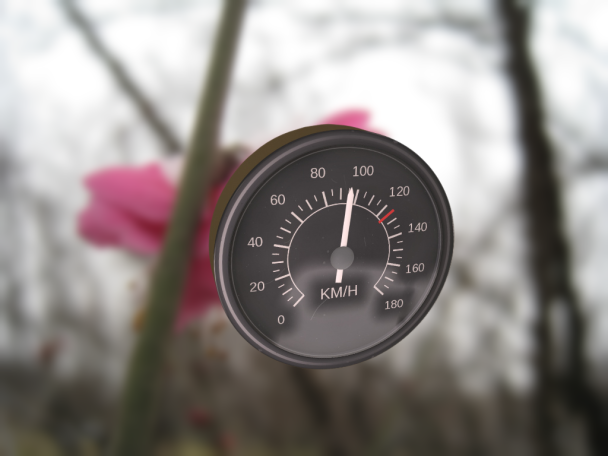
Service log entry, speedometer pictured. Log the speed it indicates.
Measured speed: 95 km/h
